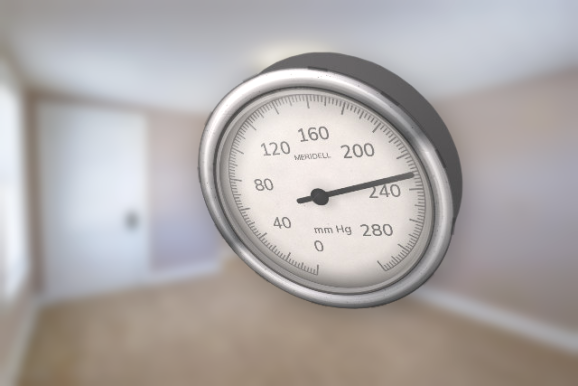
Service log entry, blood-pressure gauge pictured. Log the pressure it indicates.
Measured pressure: 230 mmHg
